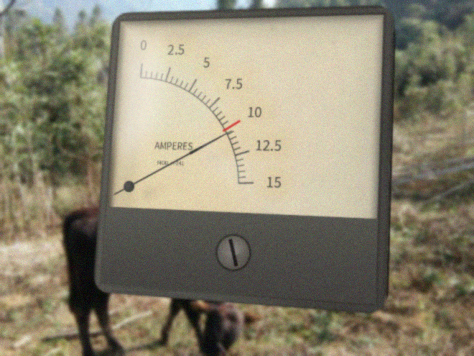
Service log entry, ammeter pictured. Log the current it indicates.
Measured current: 10.5 A
